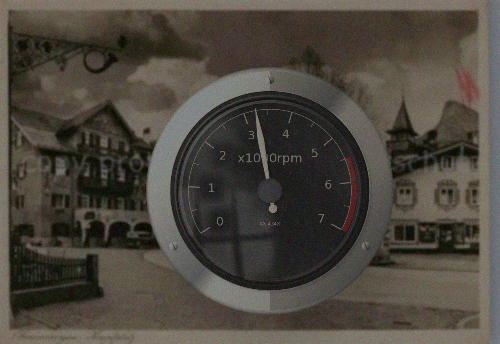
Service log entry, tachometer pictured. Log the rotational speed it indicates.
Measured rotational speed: 3250 rpm
